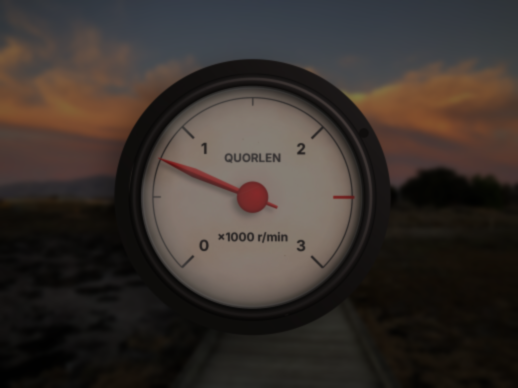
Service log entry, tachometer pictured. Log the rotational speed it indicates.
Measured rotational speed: 750 rpm
